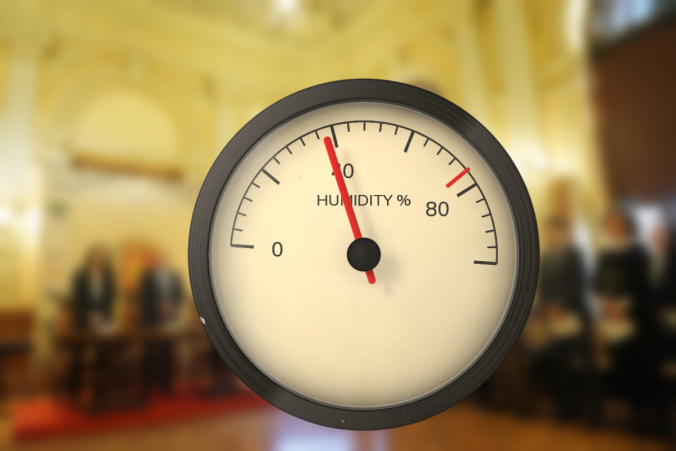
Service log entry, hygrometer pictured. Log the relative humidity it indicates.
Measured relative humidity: 38 %
